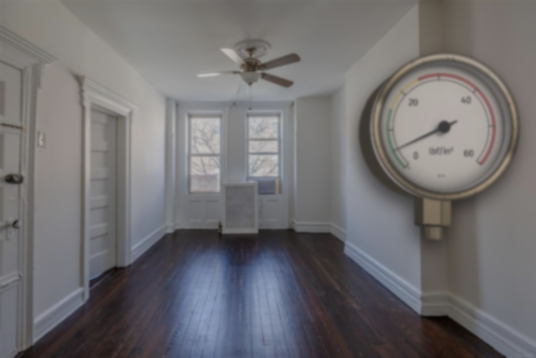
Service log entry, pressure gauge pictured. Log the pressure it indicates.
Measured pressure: 5 psi
